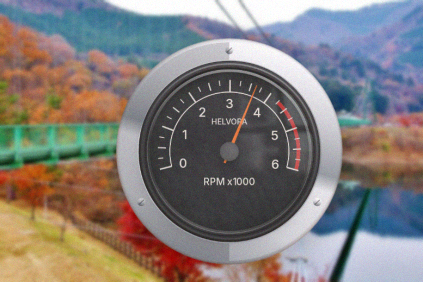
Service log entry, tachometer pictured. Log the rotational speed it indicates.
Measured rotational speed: 3625 rpm
